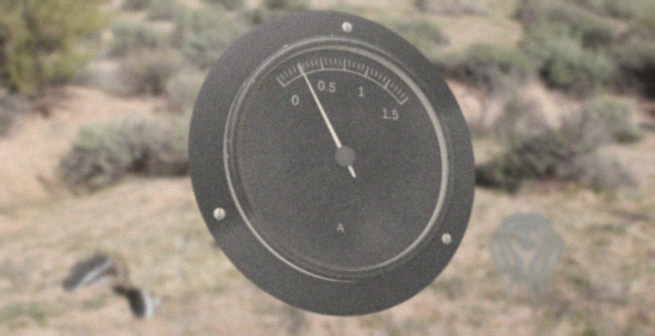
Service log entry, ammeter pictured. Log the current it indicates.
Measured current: 0.25 A
